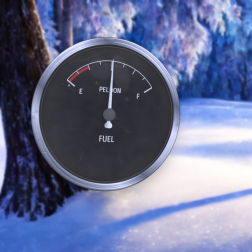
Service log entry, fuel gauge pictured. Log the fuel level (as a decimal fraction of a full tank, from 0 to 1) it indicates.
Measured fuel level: 0.5
